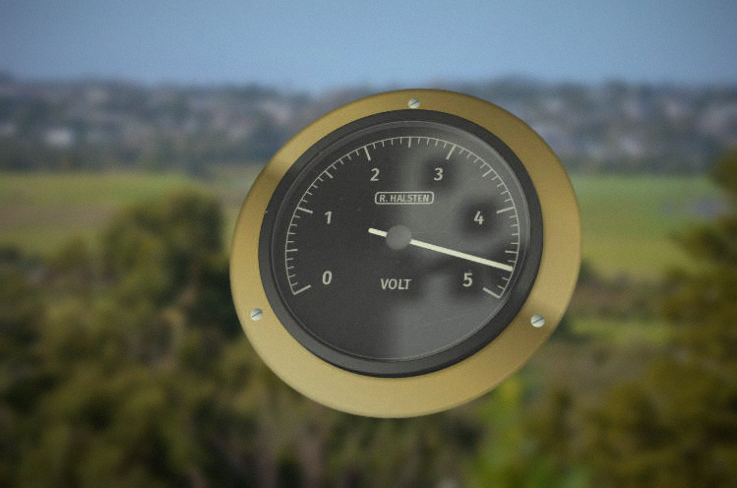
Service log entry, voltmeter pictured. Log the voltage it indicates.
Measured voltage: 4.7 V
